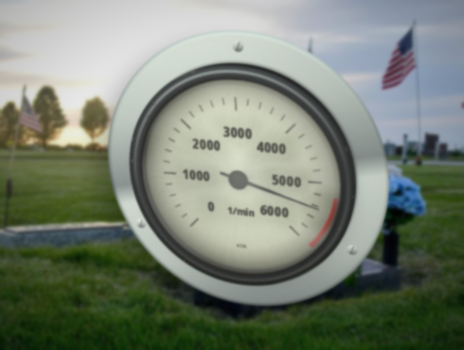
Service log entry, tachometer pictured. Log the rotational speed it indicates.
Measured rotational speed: 5400 rpm
